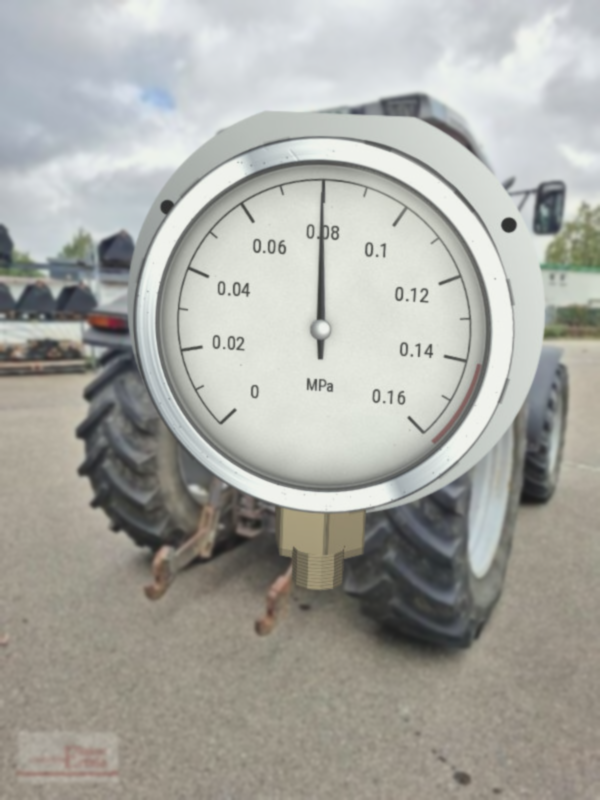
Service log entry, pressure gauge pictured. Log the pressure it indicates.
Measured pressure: 0.08 MPa
